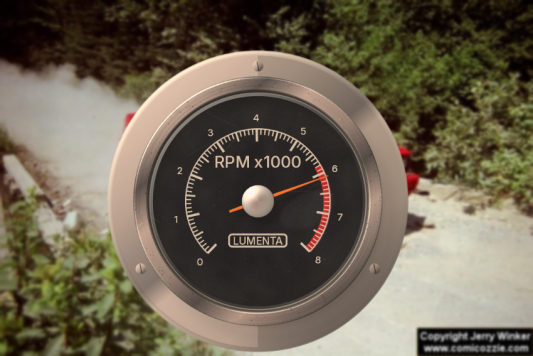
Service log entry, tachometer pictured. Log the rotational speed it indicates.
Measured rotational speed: 6100 rpm
